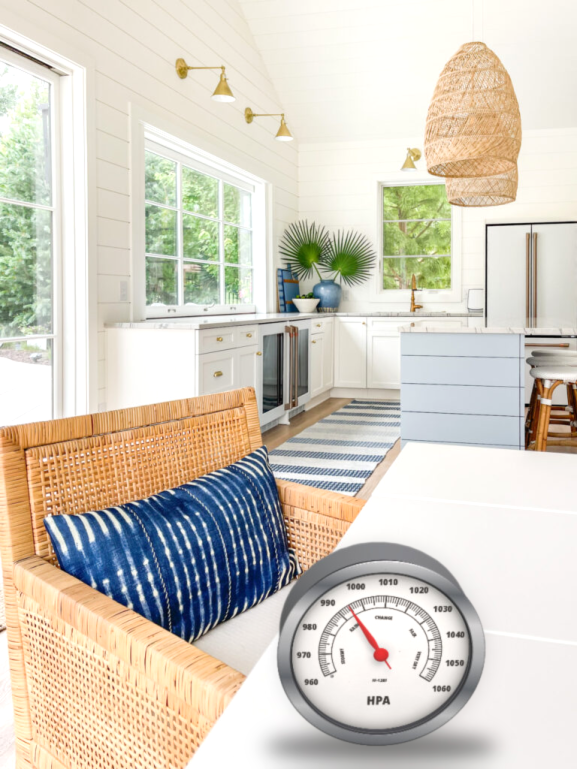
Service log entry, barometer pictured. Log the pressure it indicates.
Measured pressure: 995 hPa
